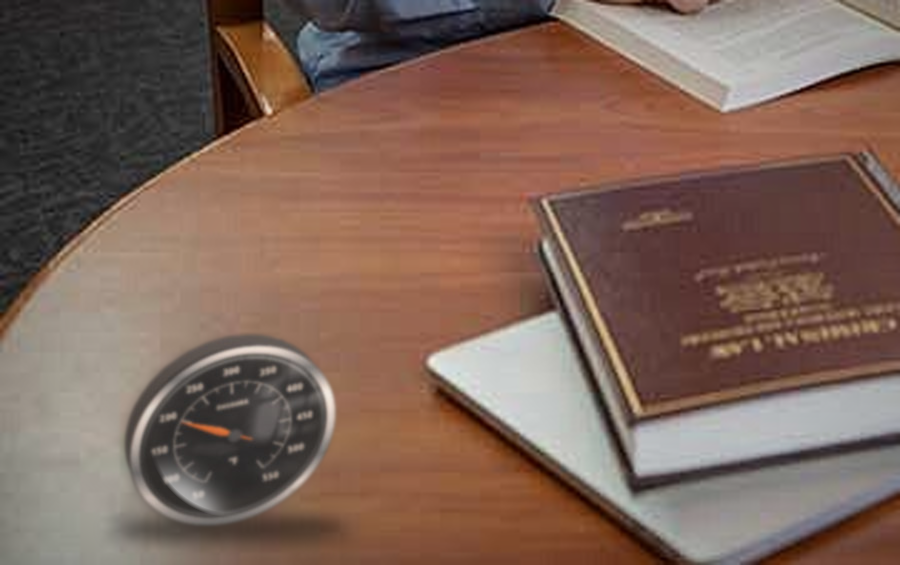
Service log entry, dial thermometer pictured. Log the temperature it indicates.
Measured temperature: 200 °F
